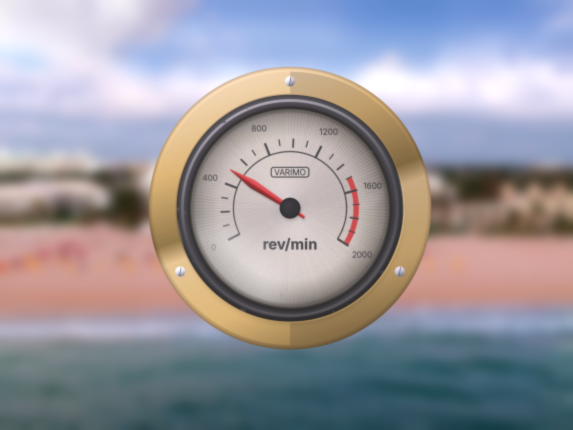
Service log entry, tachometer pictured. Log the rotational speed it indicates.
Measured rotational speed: 500 rpm
